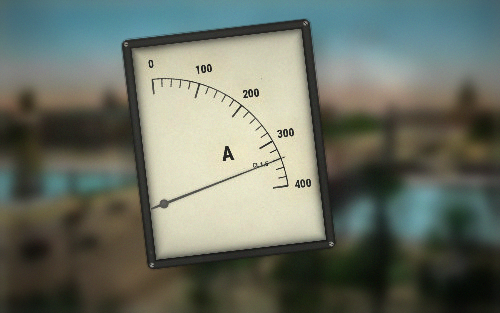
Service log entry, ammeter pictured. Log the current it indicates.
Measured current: 340 A
